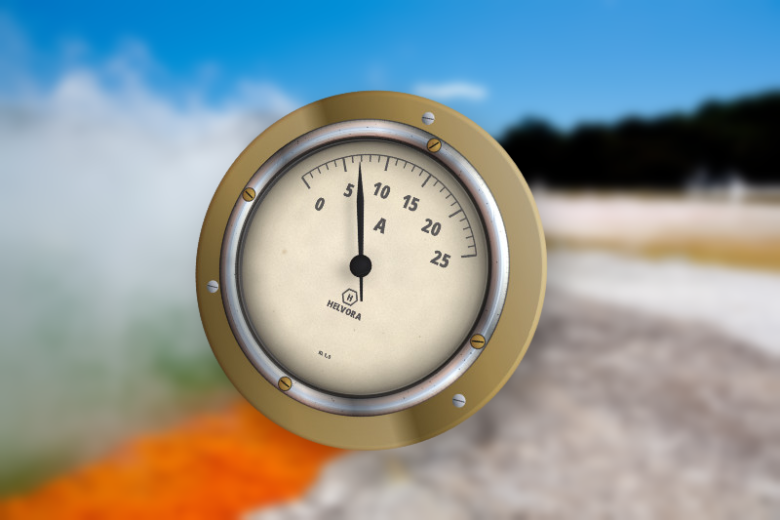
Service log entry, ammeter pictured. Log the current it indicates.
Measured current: 7 A
